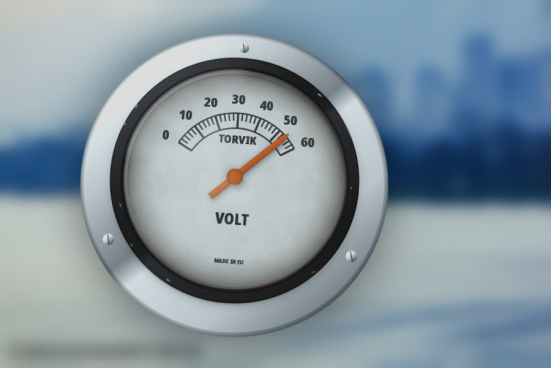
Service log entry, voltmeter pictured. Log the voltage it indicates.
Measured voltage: 54 V
